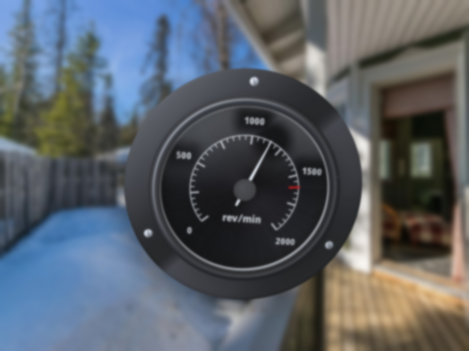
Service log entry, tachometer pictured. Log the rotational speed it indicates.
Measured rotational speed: 1150 rpm
